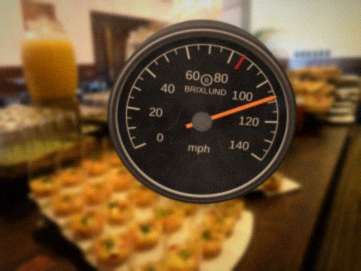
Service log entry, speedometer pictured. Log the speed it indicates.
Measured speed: 107.5 mph
